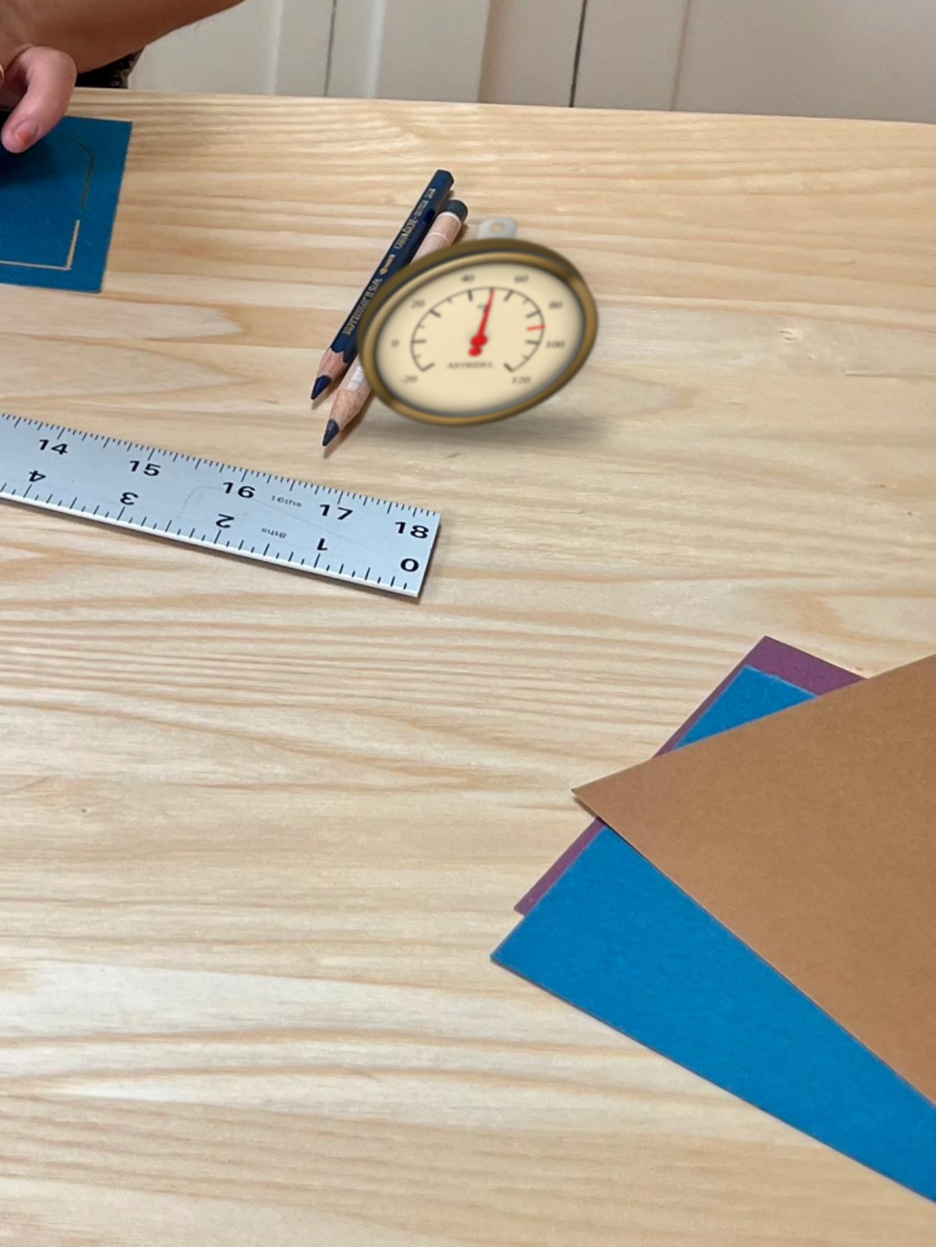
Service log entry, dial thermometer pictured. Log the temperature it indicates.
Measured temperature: 50 °F
